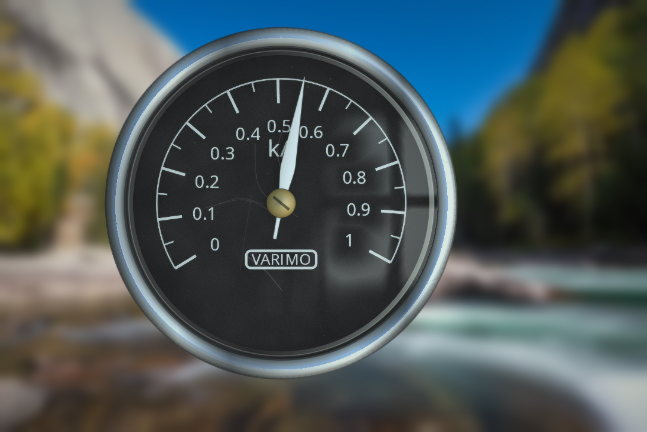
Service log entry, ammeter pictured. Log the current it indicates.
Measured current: 0.55 kA
